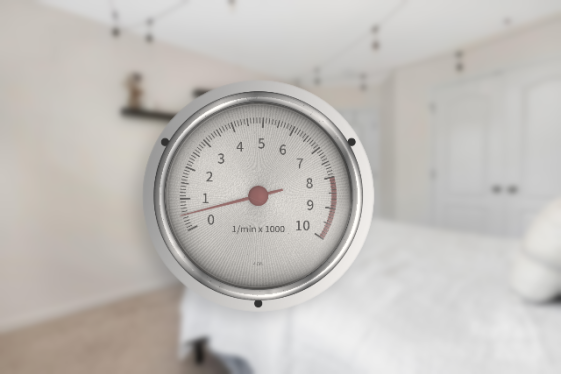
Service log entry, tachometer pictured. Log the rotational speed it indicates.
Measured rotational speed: 500 rpm
